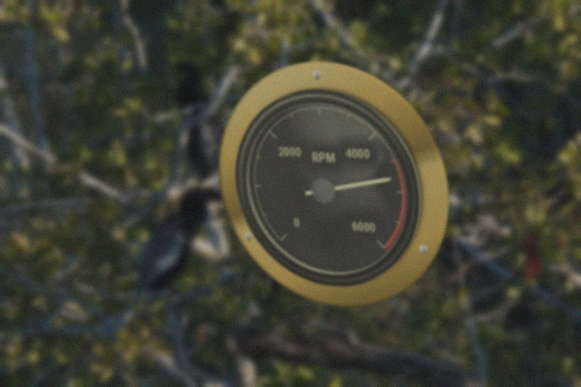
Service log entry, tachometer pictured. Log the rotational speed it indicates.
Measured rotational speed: 4750 rpm
